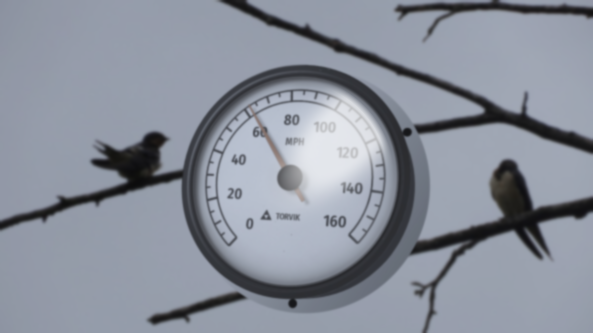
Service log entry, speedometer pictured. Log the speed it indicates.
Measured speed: 62.5 mph
